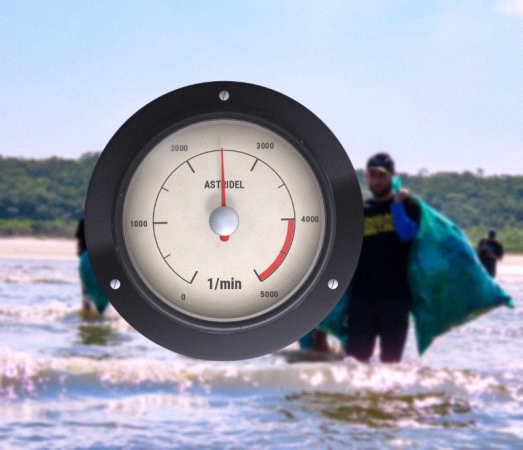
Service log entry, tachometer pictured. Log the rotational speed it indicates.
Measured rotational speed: 2500 rpm
